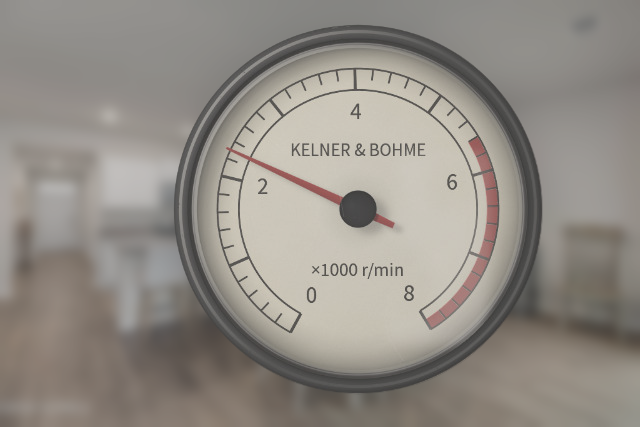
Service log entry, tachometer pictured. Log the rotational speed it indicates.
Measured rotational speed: 2300 rpm
